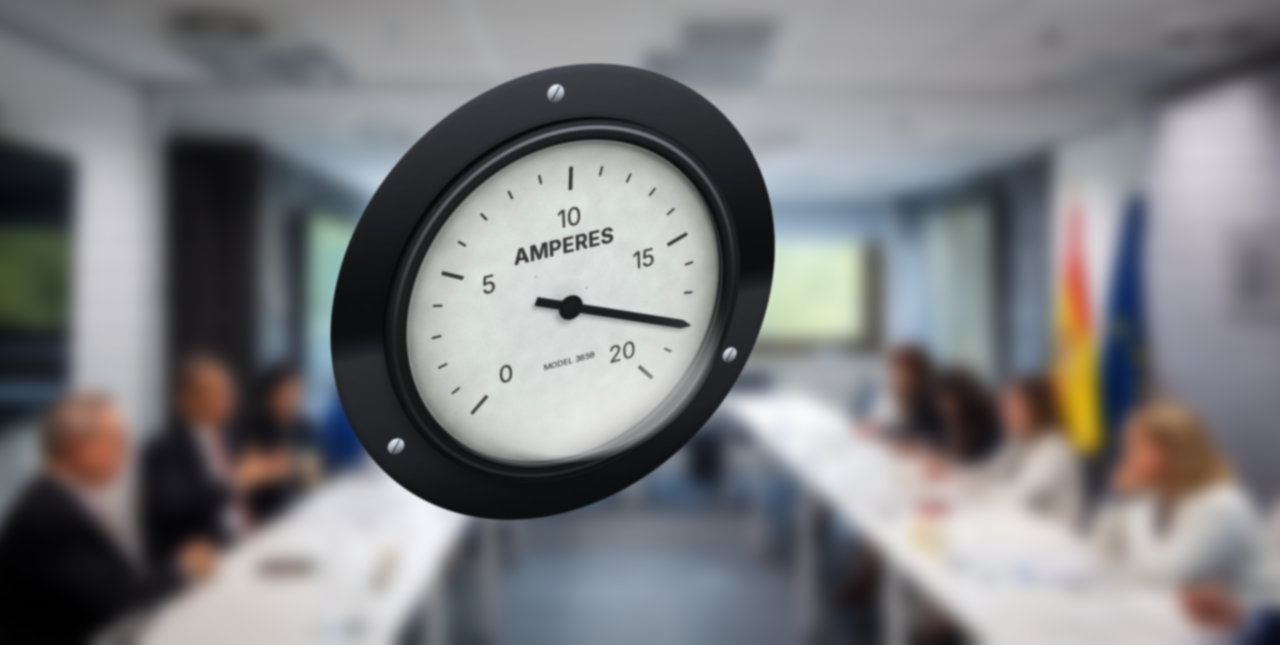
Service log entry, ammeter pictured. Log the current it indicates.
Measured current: 18 A
